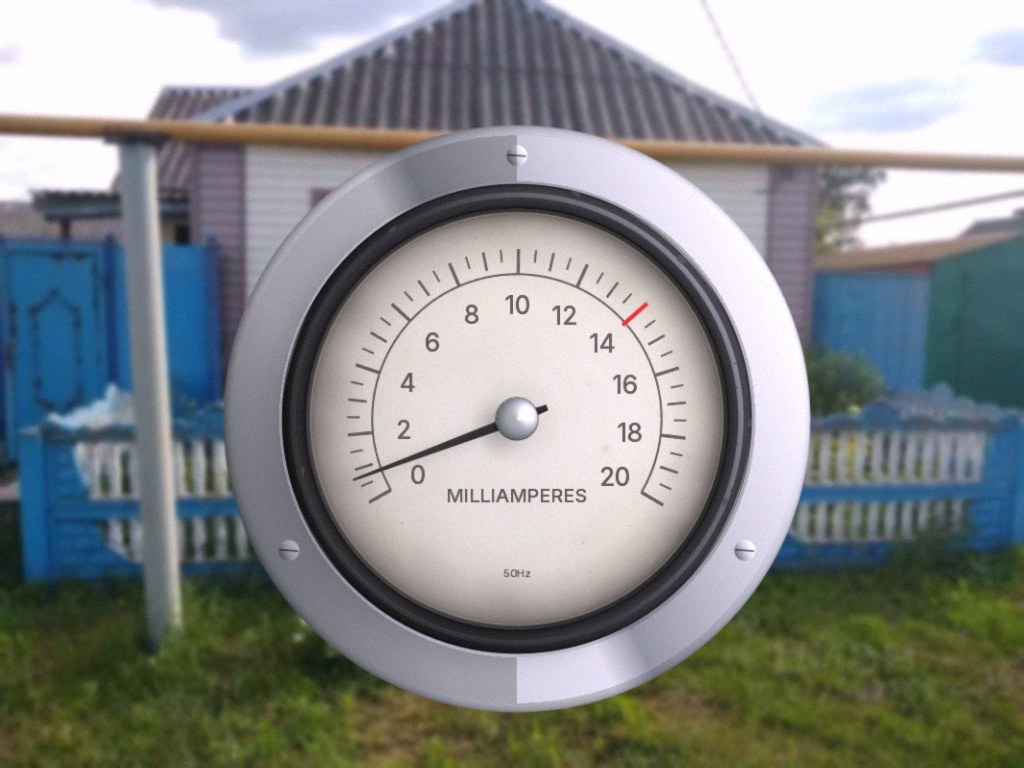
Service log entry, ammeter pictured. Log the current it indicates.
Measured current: 0.75 mA
